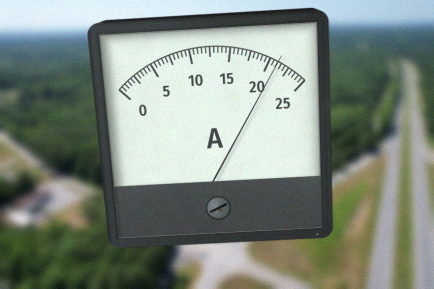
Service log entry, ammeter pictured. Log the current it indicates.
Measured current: 21 A
